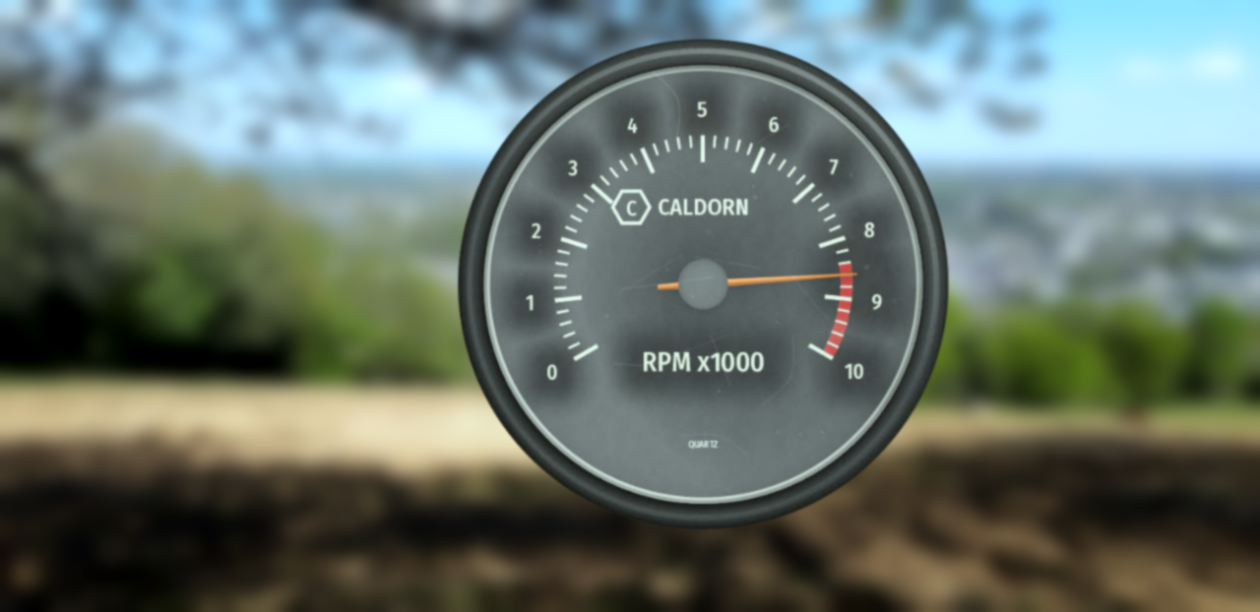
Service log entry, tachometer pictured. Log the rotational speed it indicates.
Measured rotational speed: 8600 rpm
